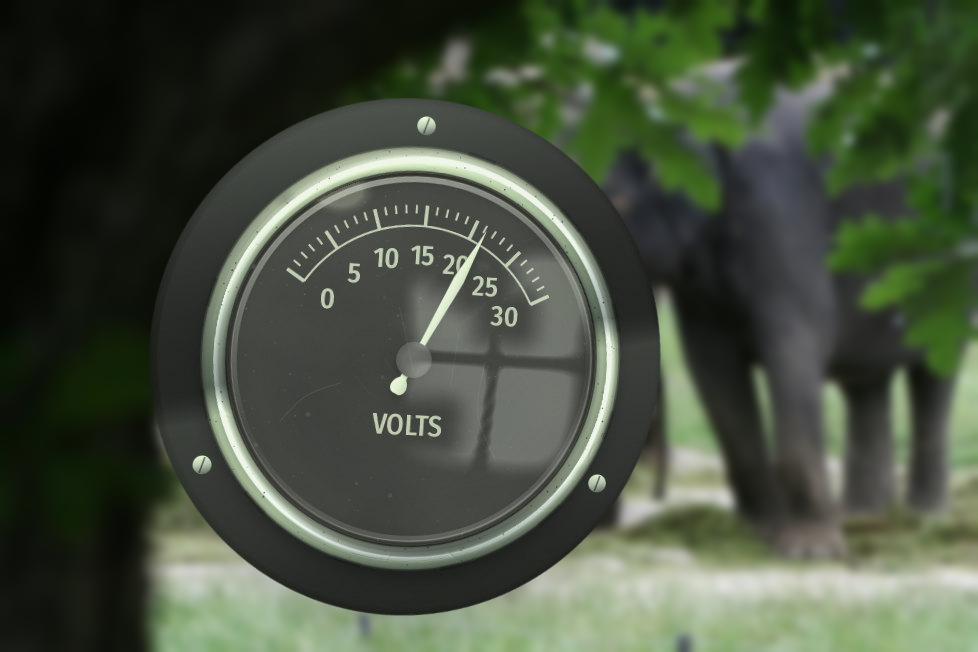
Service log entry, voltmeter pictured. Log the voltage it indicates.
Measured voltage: 21 V
